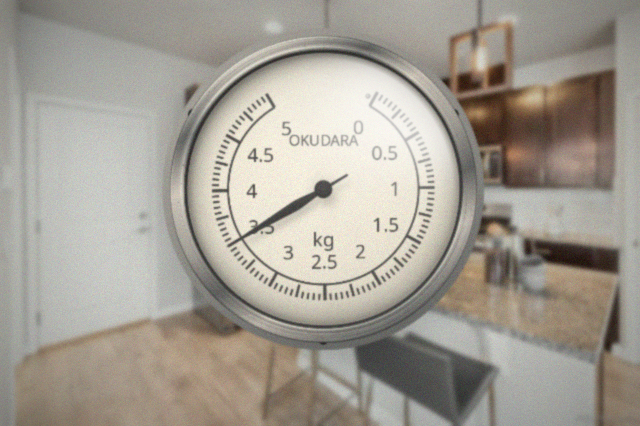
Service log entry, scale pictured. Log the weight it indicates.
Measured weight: 3.5 kg
